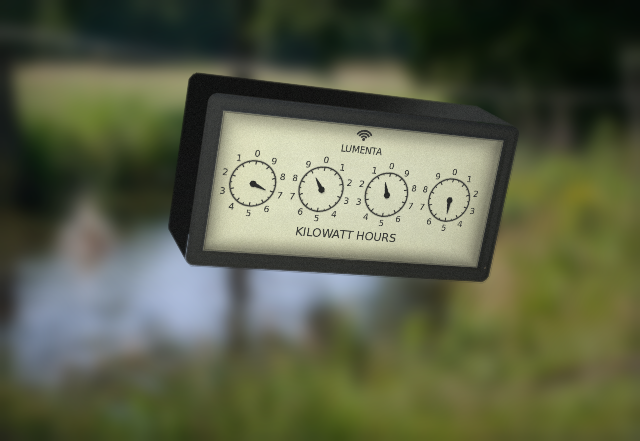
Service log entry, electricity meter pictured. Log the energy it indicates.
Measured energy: 6905 kWh
